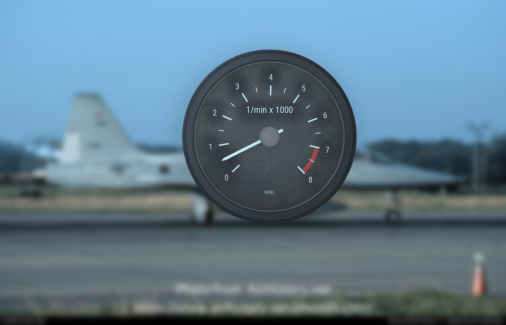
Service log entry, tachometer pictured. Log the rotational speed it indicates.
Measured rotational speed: 500 rpm
